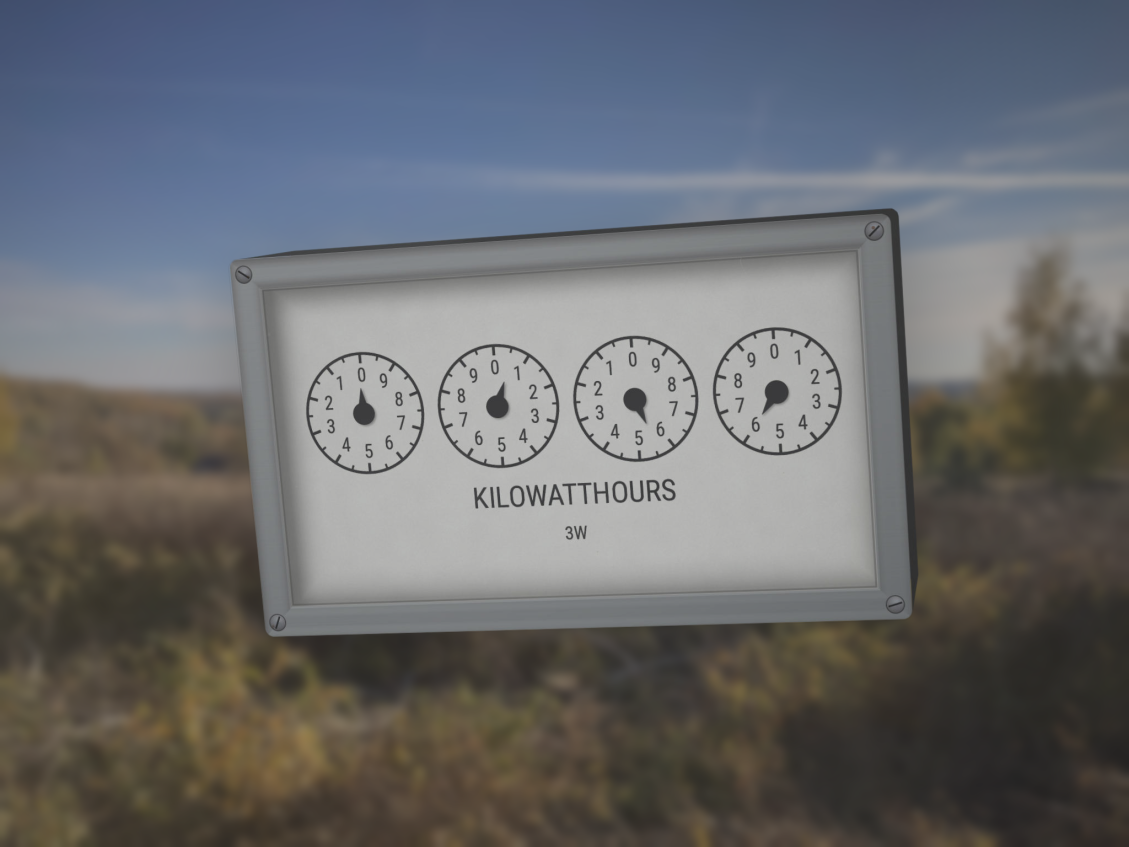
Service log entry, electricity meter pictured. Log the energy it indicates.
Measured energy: 56 kWh
